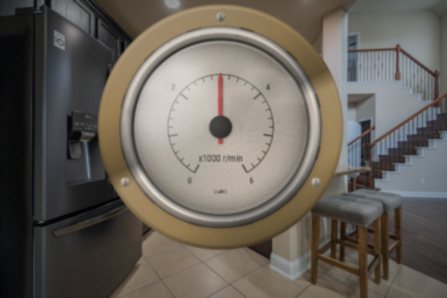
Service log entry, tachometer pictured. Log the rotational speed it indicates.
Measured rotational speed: 3000 rpm
